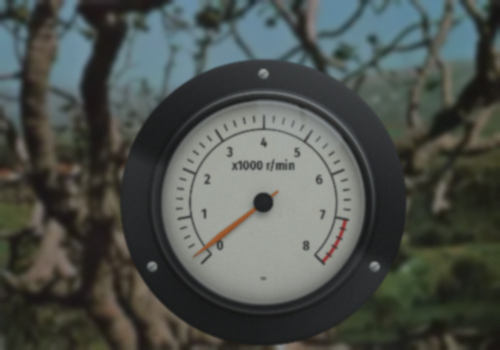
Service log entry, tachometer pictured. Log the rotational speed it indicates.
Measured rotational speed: 200 rpm
